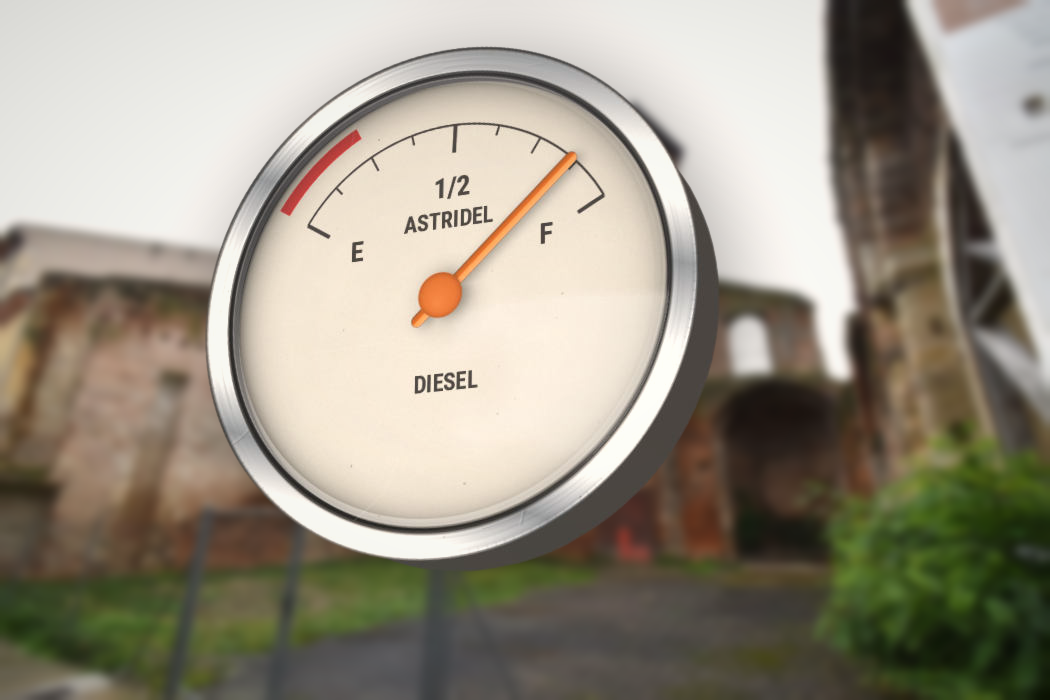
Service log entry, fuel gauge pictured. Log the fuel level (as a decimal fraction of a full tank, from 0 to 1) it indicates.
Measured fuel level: 0.875
